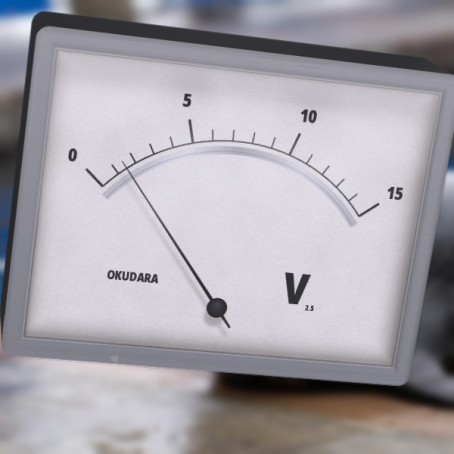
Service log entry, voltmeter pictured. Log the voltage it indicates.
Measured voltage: 1.5 V
